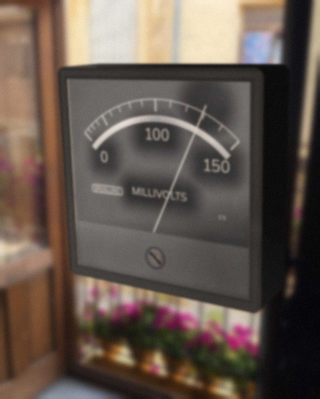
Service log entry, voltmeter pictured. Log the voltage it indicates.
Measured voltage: 130 mV
